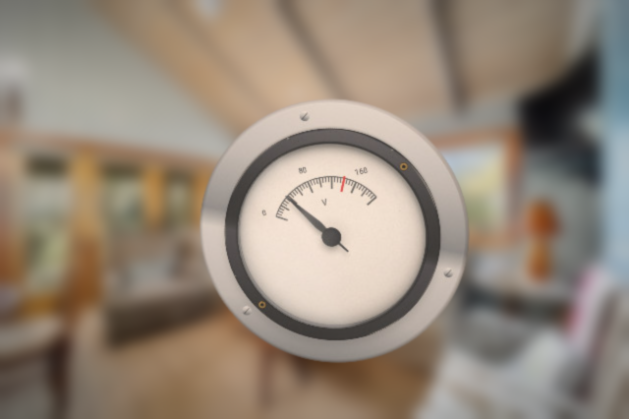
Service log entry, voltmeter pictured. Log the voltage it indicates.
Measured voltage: 40 V
